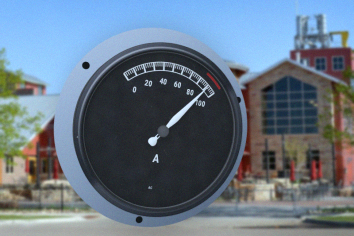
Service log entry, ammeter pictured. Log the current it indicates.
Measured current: 90 A
